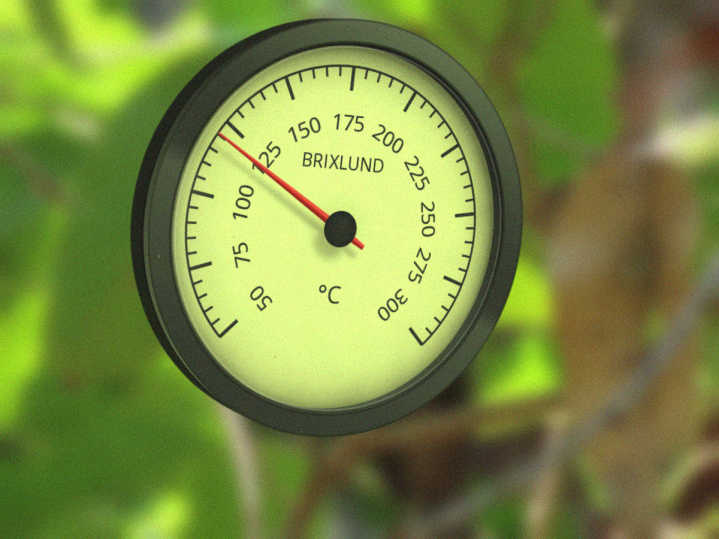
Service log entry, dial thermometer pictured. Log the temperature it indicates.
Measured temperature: 120 °C
